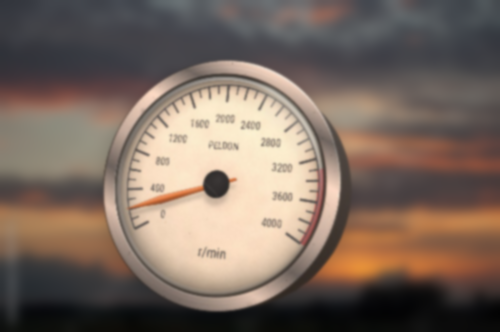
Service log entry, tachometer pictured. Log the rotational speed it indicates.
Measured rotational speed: 200 rpm
